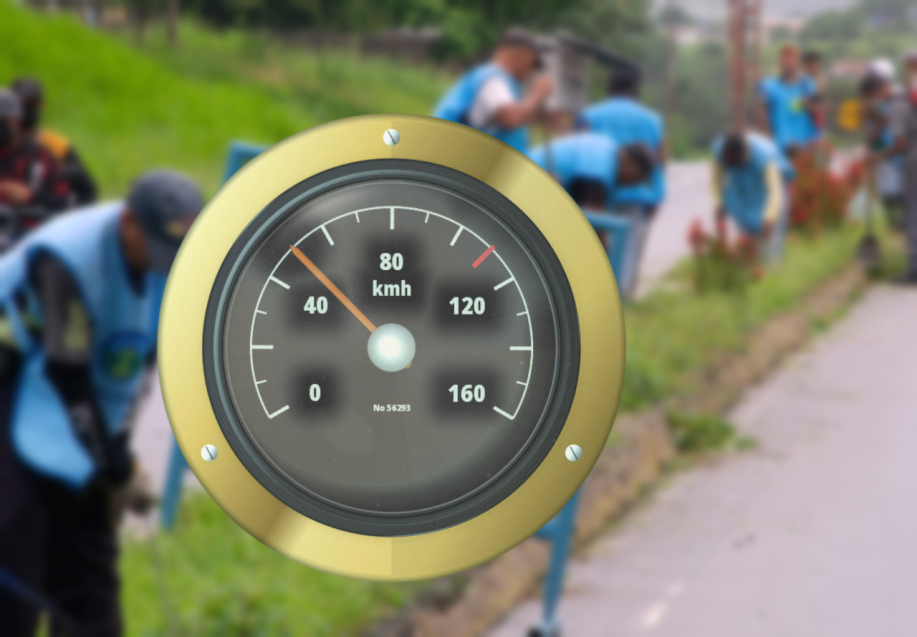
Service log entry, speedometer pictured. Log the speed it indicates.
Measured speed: 50 km/h
